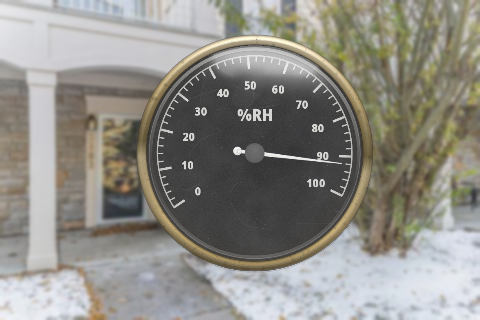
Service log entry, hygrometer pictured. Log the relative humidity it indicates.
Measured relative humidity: 92 %
